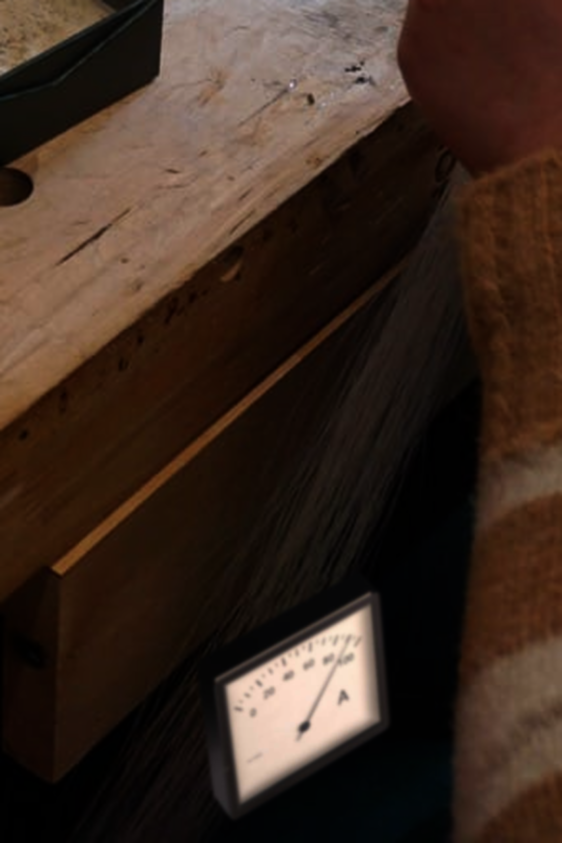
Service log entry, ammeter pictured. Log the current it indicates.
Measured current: 90 A
